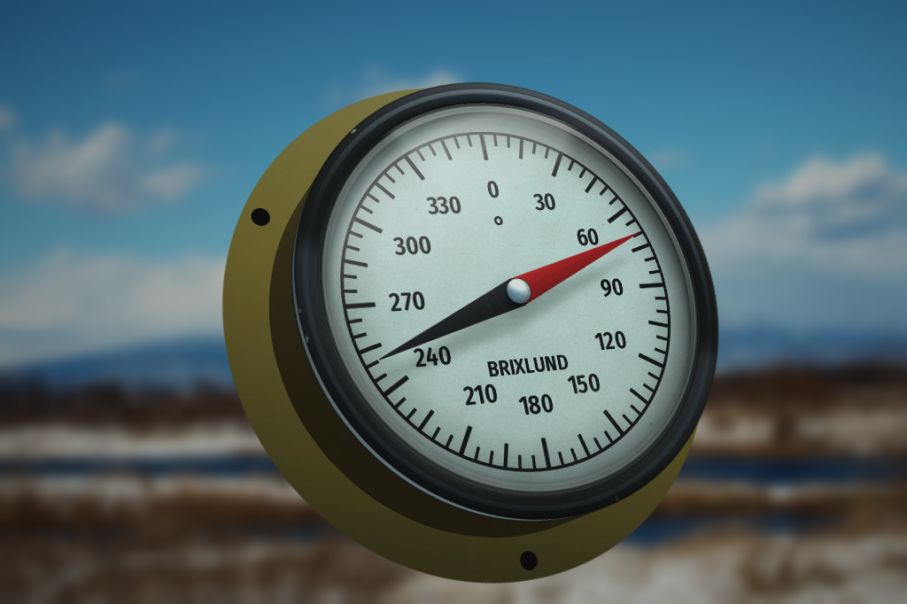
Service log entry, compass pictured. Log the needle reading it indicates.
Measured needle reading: 70 °
